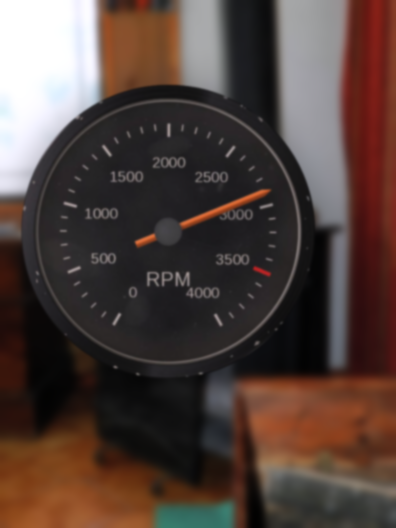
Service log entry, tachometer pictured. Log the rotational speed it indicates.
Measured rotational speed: 2900 rpm
